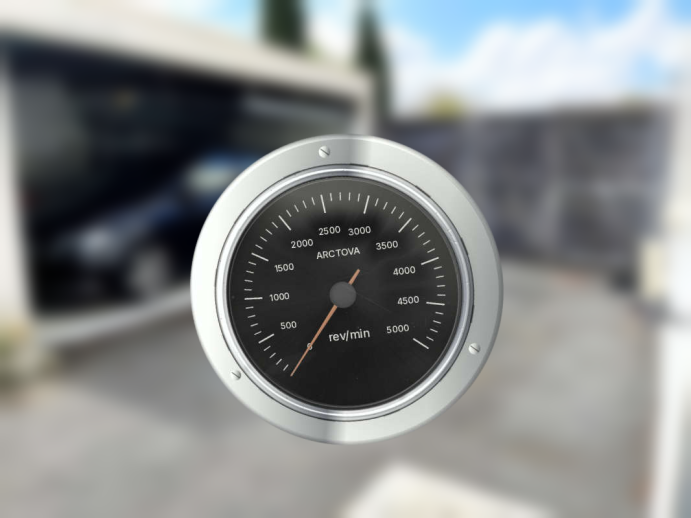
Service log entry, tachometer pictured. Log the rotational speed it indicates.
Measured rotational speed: 0 rpm
